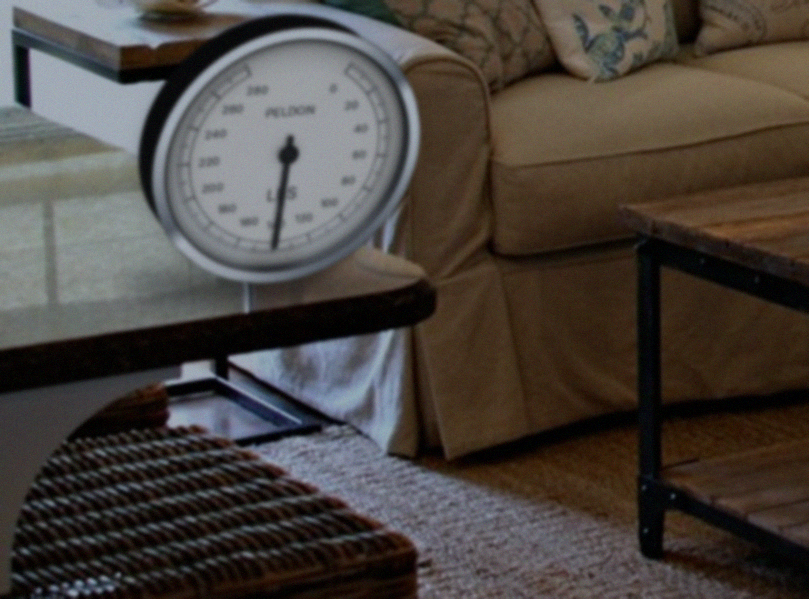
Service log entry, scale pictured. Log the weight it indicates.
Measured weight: 140 lb
